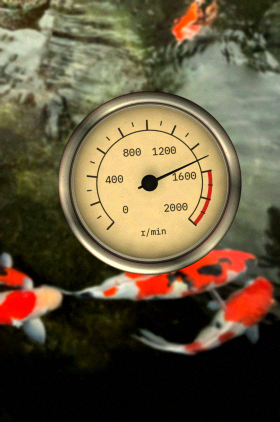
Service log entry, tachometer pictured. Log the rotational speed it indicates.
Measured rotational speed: 1500 rpm
